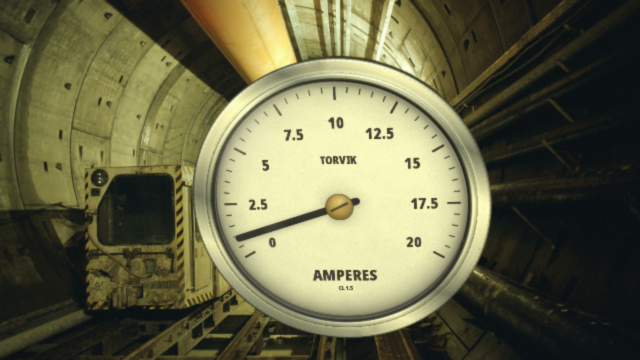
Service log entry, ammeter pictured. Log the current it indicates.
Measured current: 1 A
